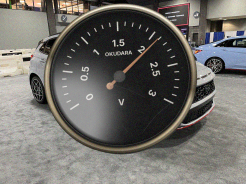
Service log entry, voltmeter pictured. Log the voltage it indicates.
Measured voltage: 2.1 V
